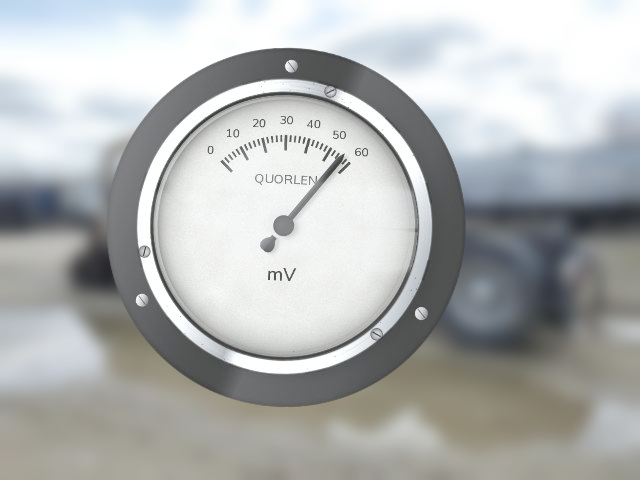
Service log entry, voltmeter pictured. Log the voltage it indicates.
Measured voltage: 56 mV
